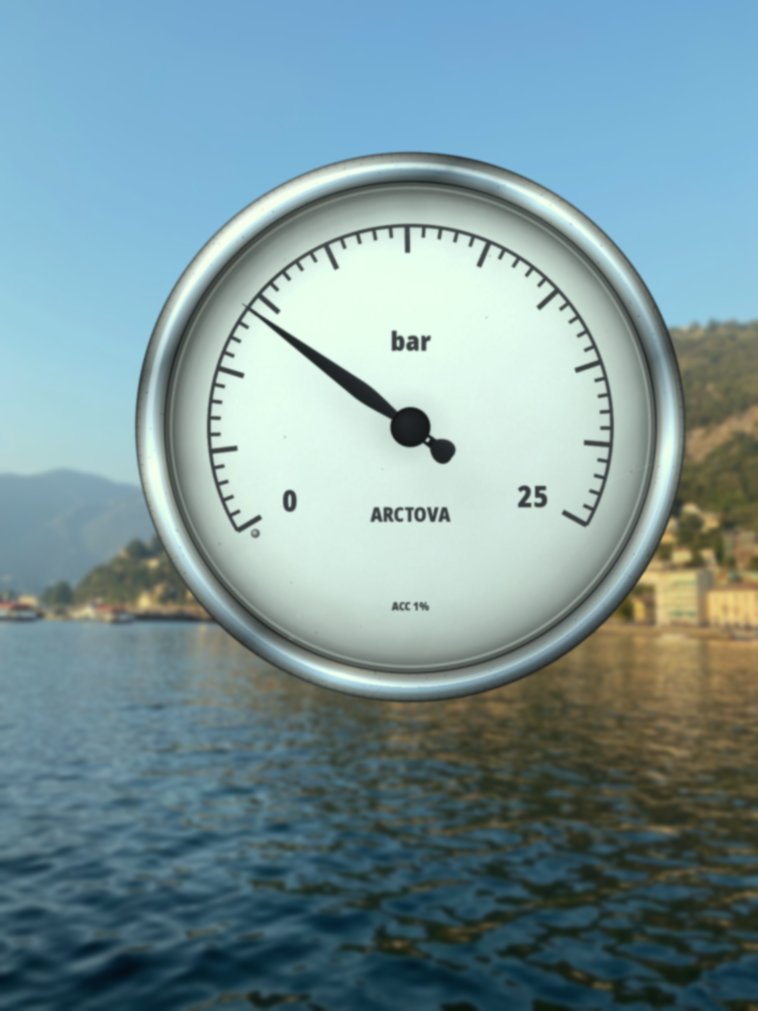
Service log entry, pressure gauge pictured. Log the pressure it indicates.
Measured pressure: 7 bar
